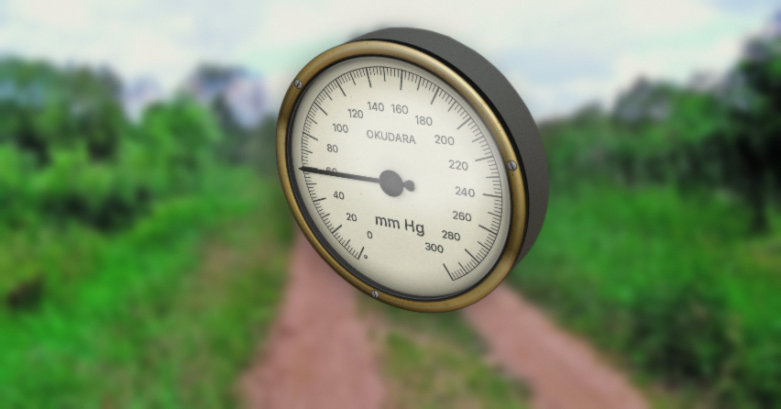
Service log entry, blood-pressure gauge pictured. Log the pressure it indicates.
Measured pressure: 60 mmHg
